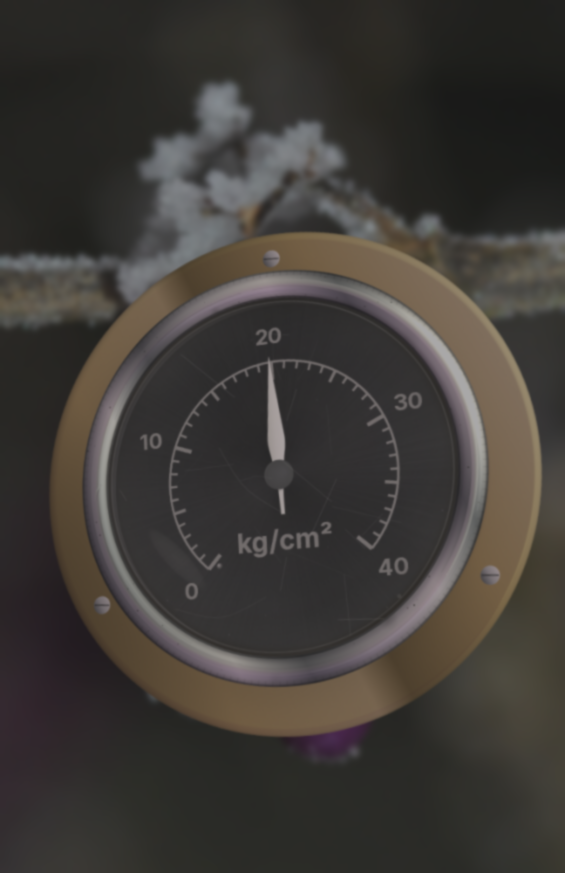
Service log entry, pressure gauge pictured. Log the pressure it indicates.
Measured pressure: 20 kg/cm²
